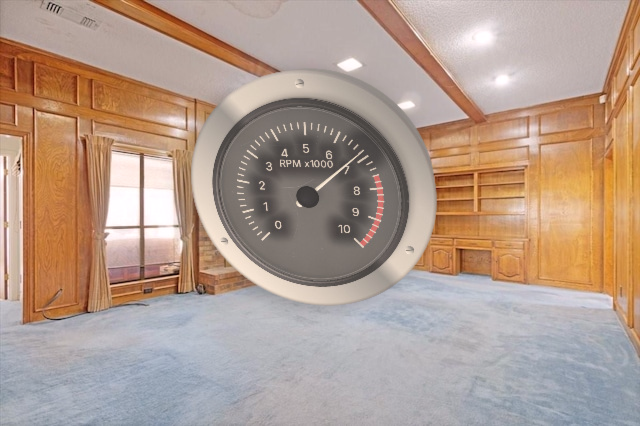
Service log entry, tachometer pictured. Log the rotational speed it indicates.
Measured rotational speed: 6800 rpm
